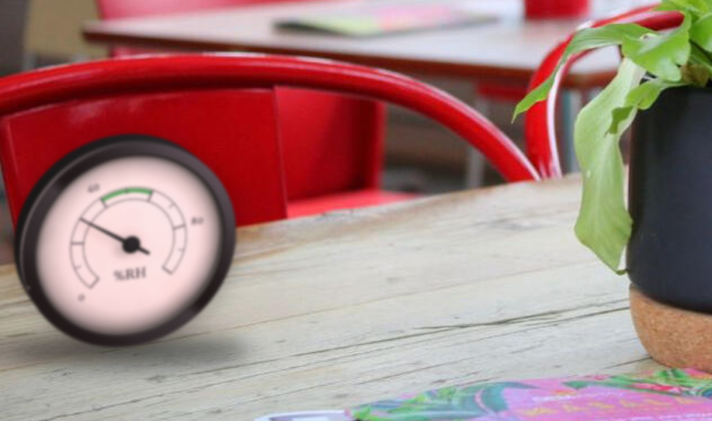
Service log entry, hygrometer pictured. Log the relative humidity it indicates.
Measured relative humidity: 30 %
